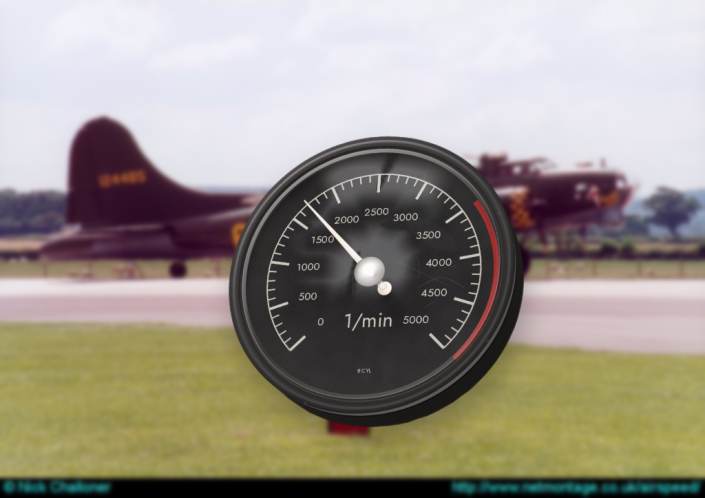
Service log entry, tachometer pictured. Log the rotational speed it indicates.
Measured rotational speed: 1700 rpm
